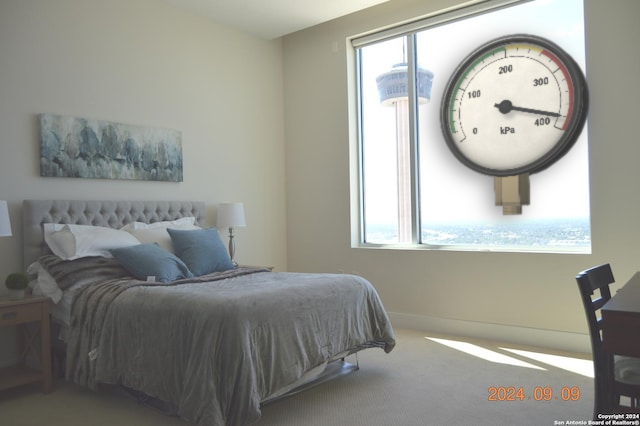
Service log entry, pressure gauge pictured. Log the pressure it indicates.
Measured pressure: 380 kPa
